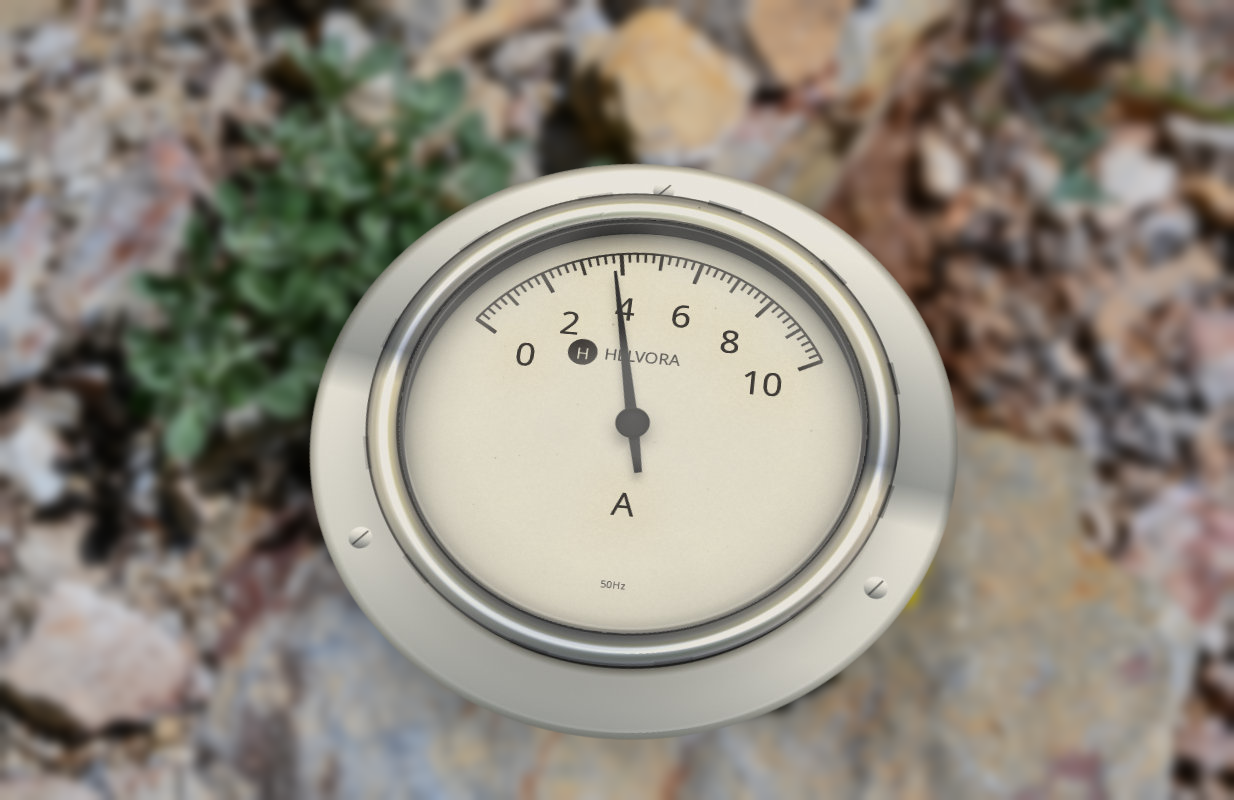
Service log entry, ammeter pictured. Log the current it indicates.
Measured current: 3.8 A
